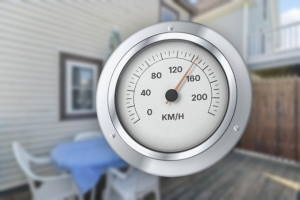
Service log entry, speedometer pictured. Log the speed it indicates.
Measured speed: 145 km/h
